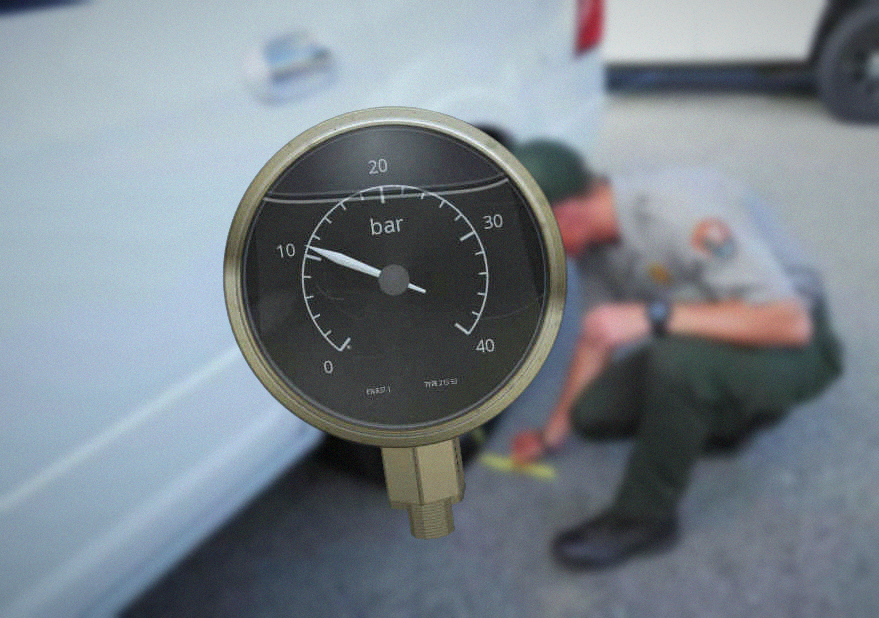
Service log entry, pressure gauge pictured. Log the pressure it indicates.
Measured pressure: 11 bar
